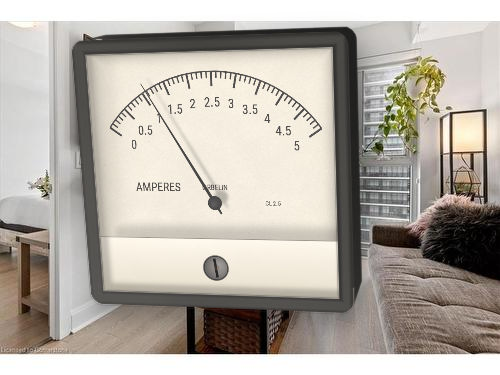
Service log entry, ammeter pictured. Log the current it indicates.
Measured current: 1.1 A
